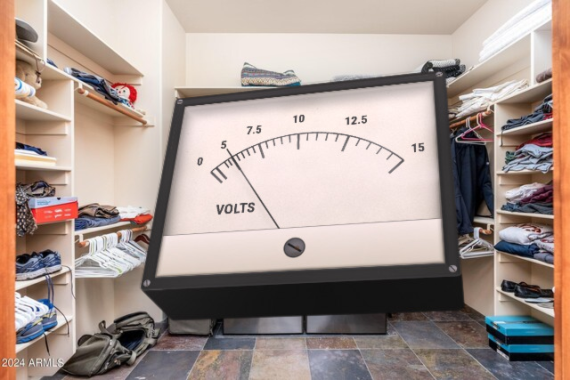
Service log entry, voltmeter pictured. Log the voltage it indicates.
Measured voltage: 5 V
